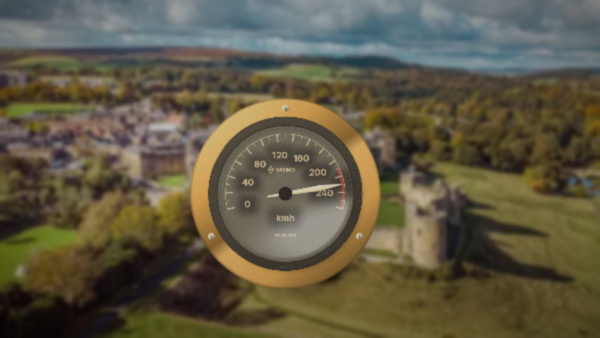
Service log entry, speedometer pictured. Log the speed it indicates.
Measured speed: 230 km/h
